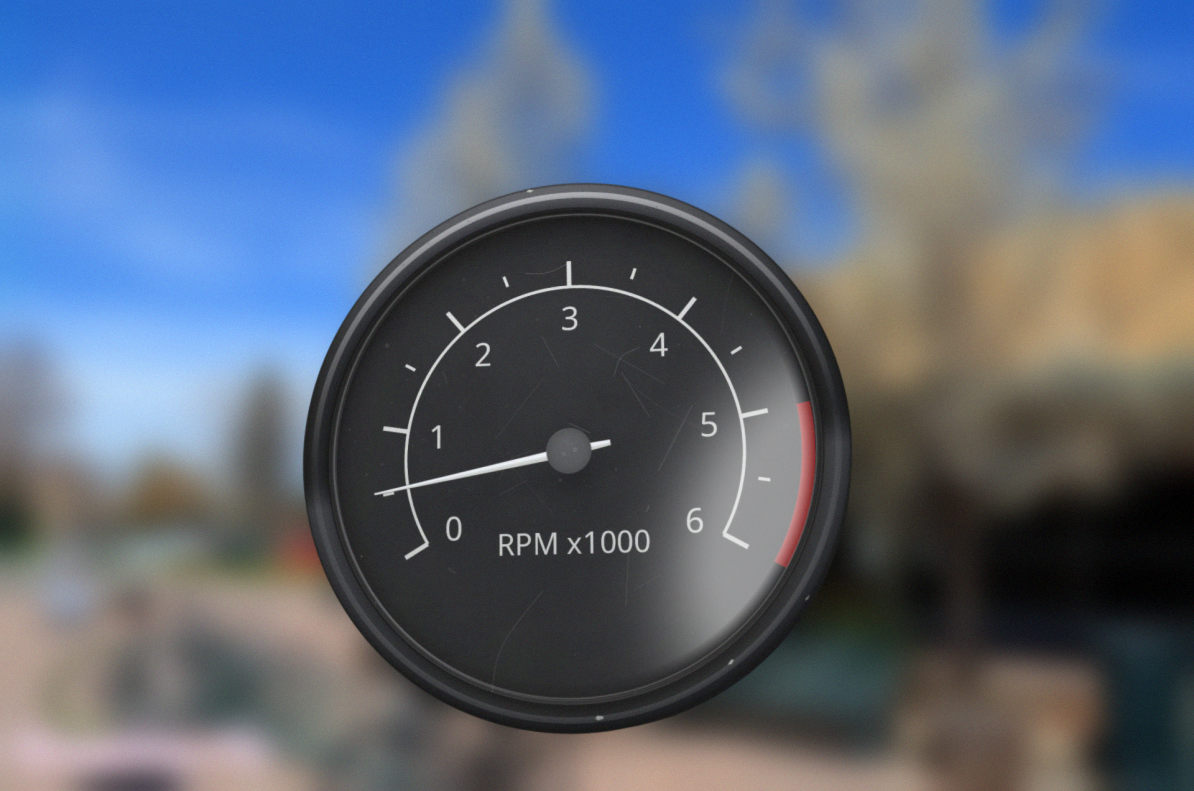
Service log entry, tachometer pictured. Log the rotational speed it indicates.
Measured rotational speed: 500 rpm
